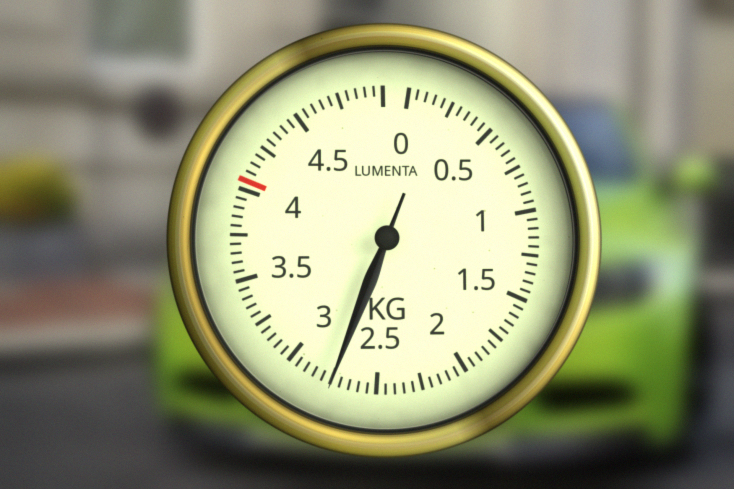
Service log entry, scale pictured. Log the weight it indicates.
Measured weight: 2.75 kg
